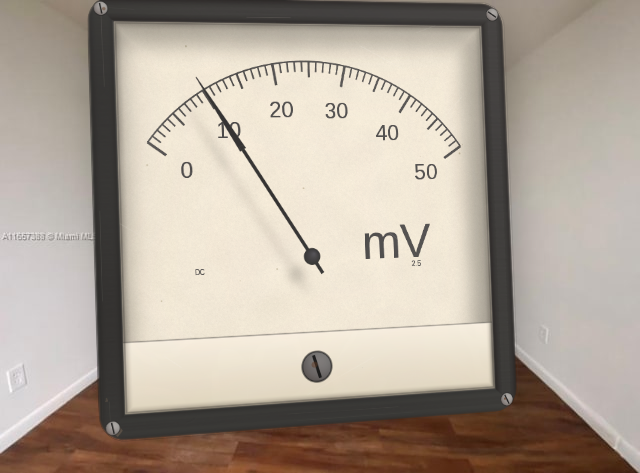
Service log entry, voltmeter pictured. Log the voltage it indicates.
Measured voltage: 10 mV
